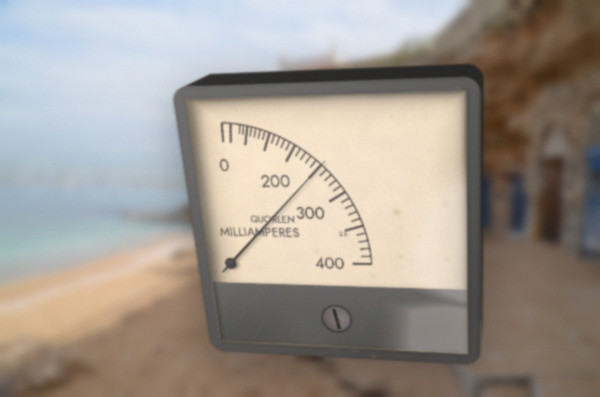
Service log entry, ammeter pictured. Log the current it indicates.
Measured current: 250 mA
